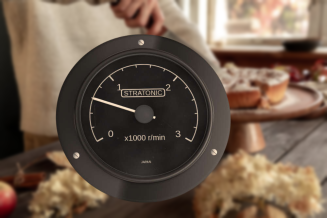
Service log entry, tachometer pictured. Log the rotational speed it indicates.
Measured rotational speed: 600 rpm
